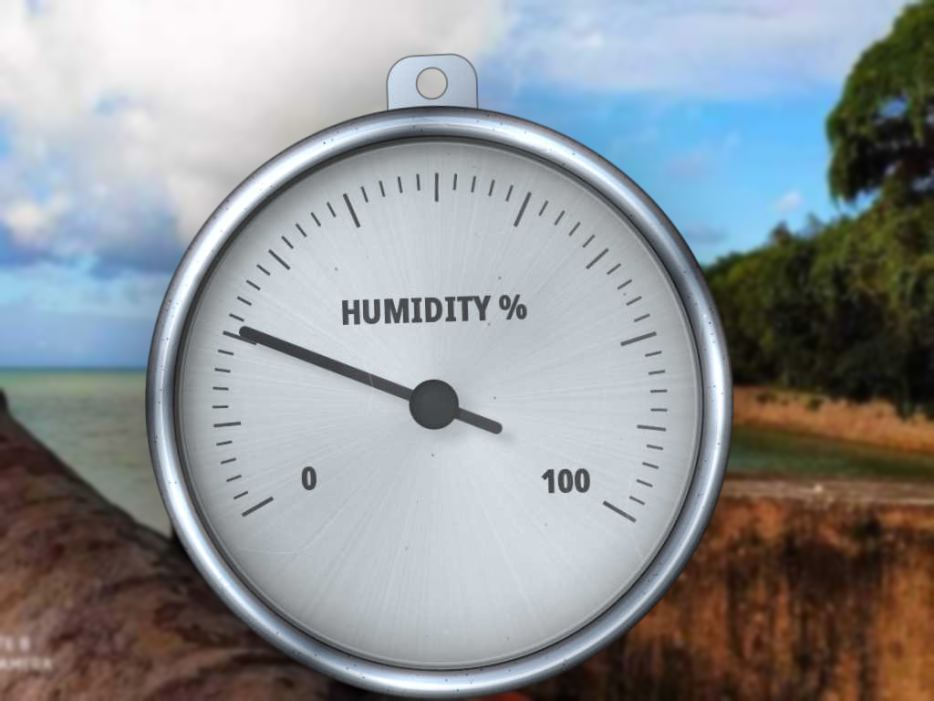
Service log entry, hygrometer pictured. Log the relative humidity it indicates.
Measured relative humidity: 21 %
